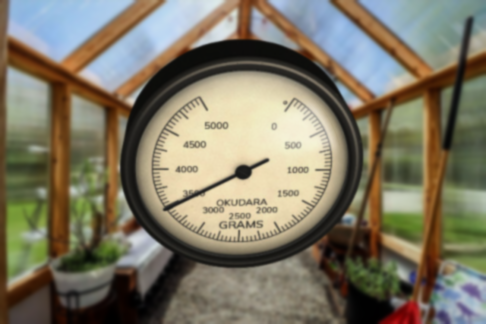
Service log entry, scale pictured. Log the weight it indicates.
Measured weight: 3500 g
